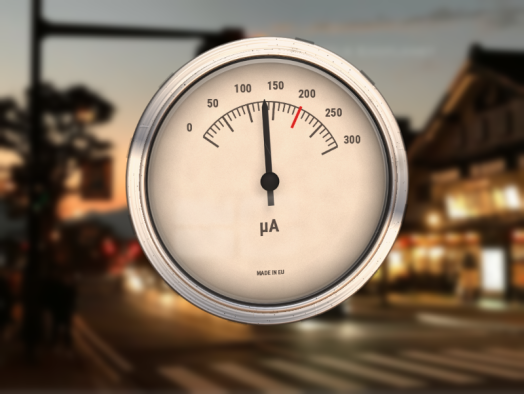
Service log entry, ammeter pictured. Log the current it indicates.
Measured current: 130 µA
